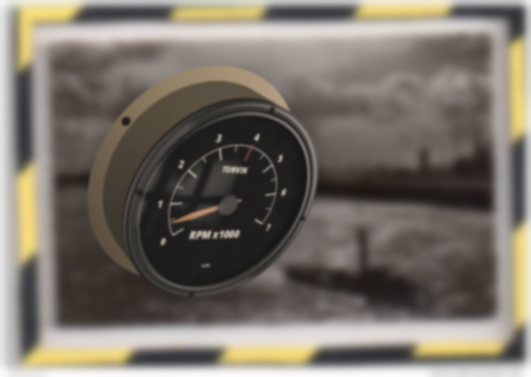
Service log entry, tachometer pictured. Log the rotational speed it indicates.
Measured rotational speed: 500 rpm
